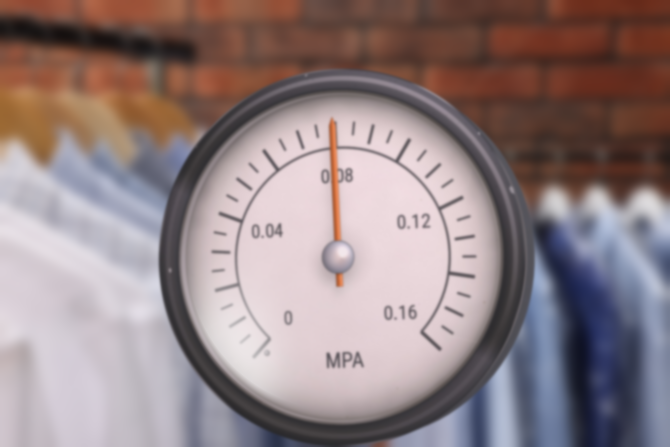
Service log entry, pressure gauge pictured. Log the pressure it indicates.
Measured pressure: 0.08 MPa
